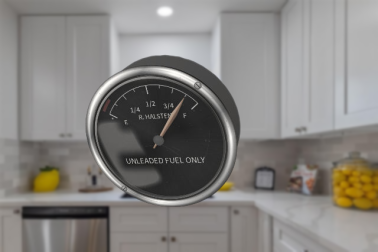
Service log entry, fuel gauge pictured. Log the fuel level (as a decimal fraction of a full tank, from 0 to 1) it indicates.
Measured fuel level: 0.875
